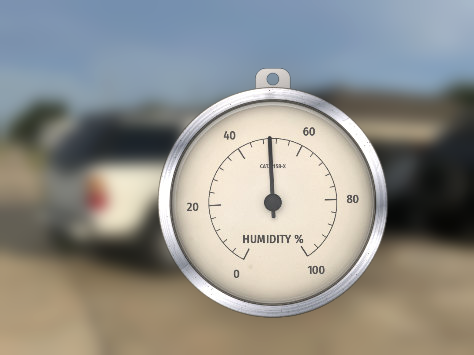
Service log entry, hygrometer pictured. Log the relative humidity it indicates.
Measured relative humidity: 50 %
